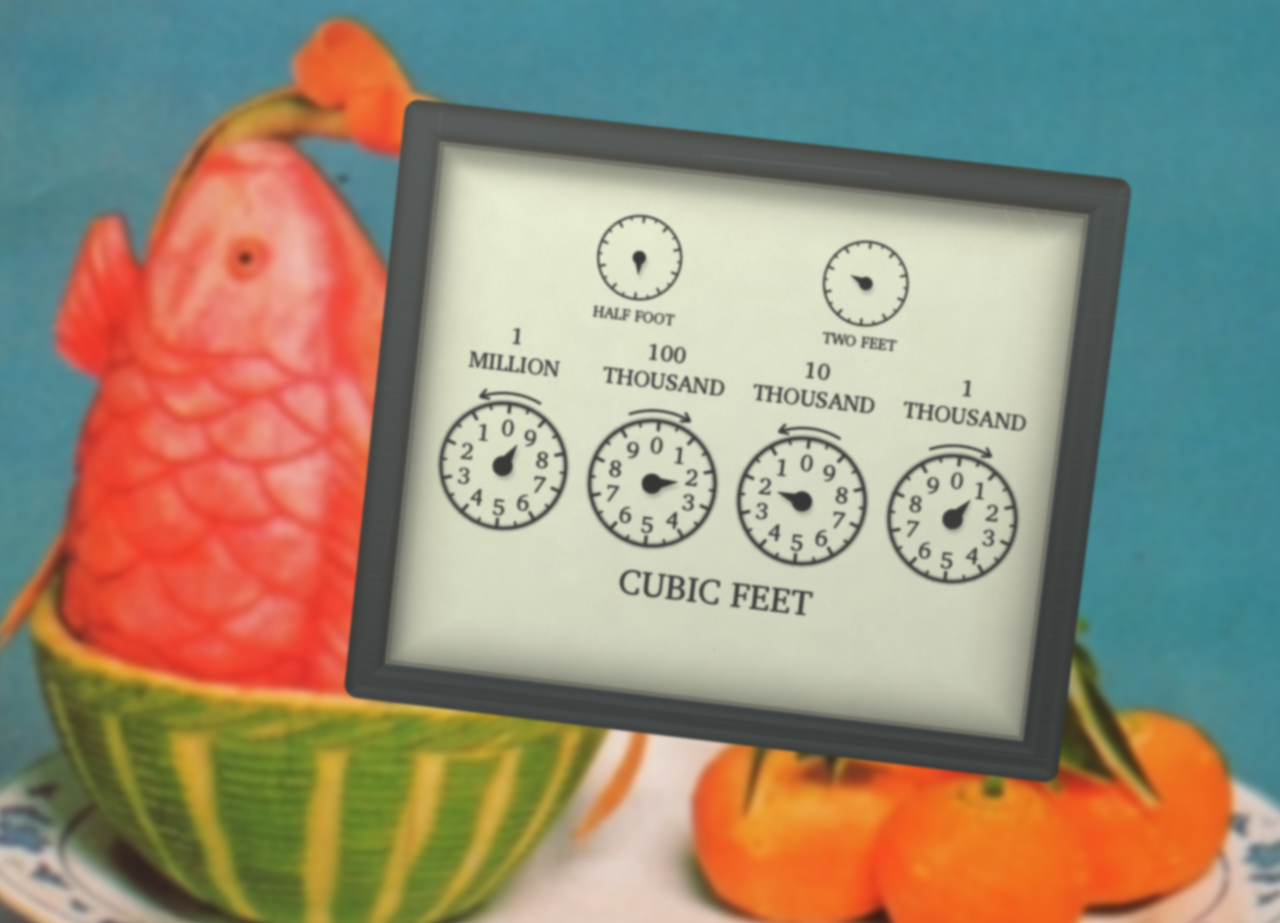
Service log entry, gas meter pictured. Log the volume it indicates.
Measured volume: 922100 ft³
